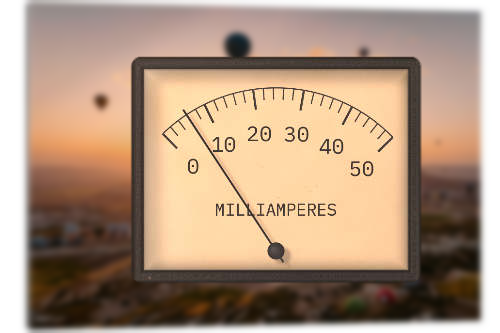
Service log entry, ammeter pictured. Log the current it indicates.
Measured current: 6 mA
